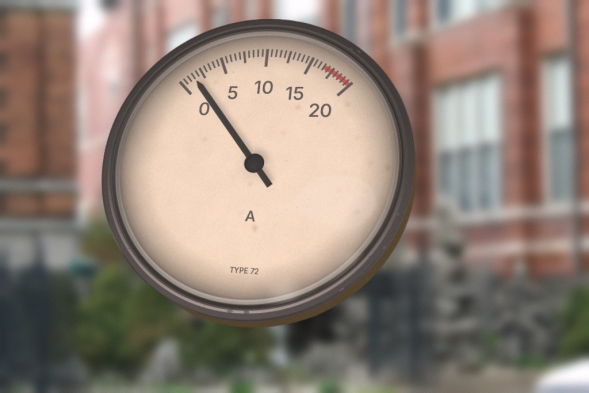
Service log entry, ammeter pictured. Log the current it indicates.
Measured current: 1.5 A
